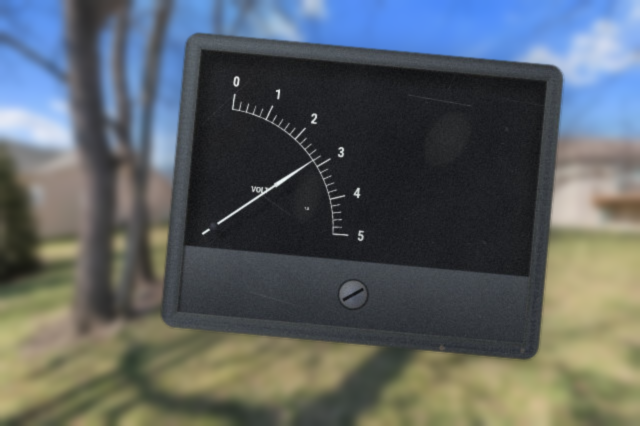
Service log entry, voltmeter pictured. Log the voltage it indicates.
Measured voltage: 2.8 V
